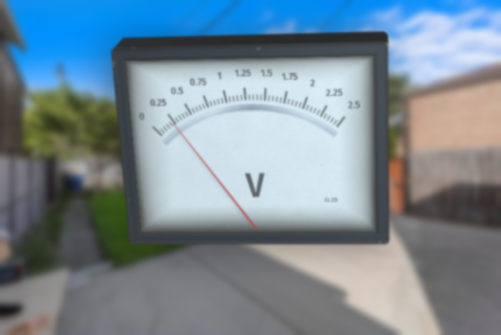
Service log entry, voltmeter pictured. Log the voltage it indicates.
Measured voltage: 0.25 V
